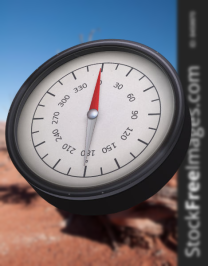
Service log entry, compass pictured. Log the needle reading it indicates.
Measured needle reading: 0 °
